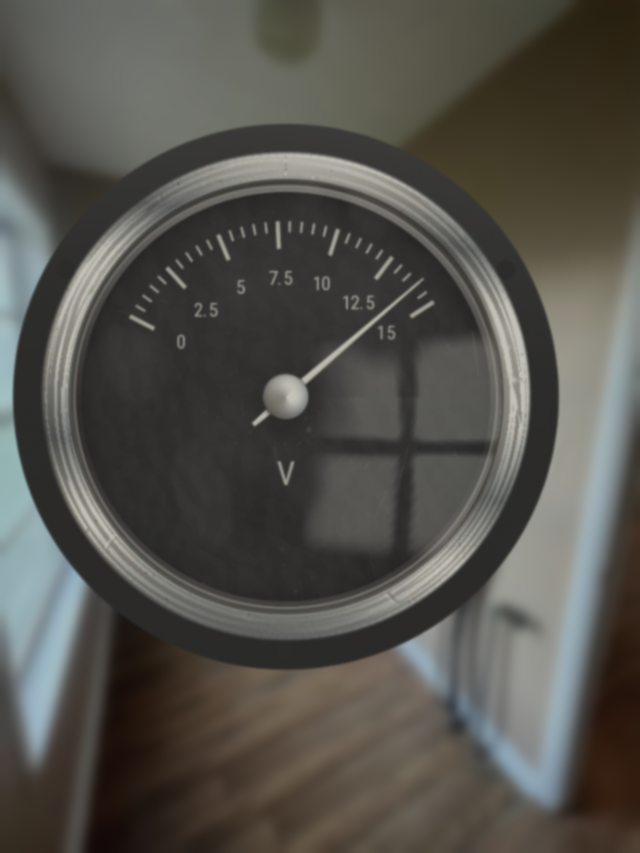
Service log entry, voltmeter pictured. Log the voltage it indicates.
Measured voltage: 14 V
